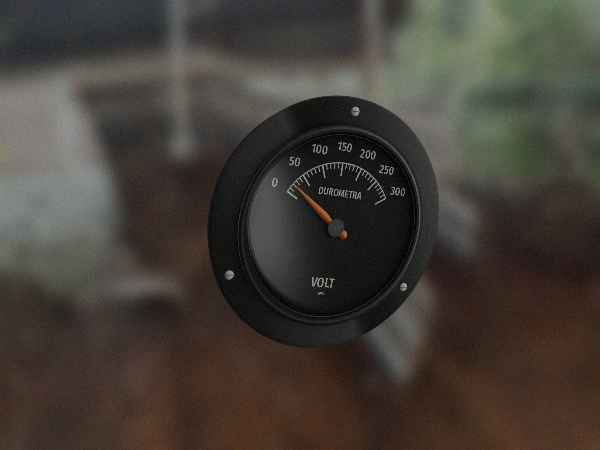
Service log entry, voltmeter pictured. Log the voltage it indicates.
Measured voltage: 20 V
